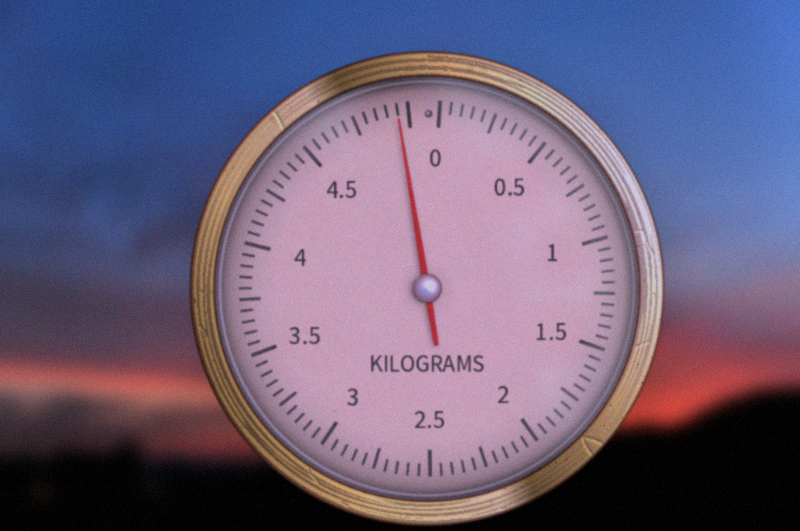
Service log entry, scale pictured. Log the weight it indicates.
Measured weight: 4.95 kg
